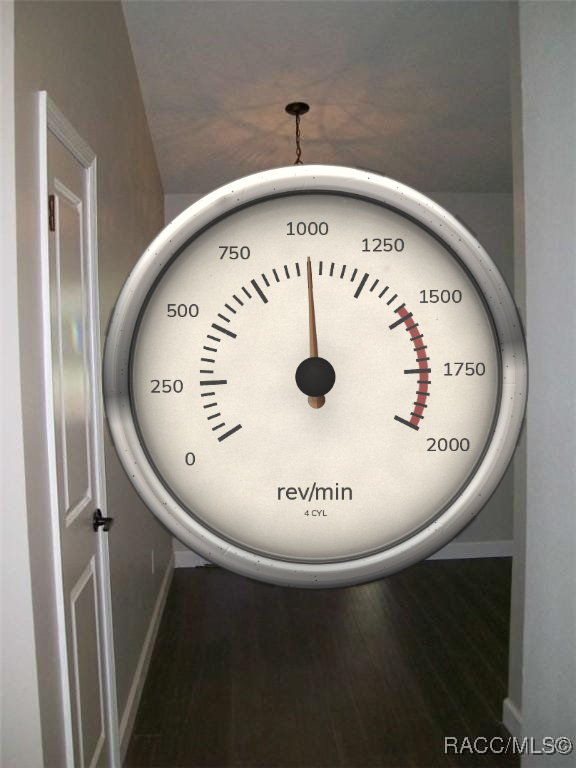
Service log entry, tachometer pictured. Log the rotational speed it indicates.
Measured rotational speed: 1000 rpm
